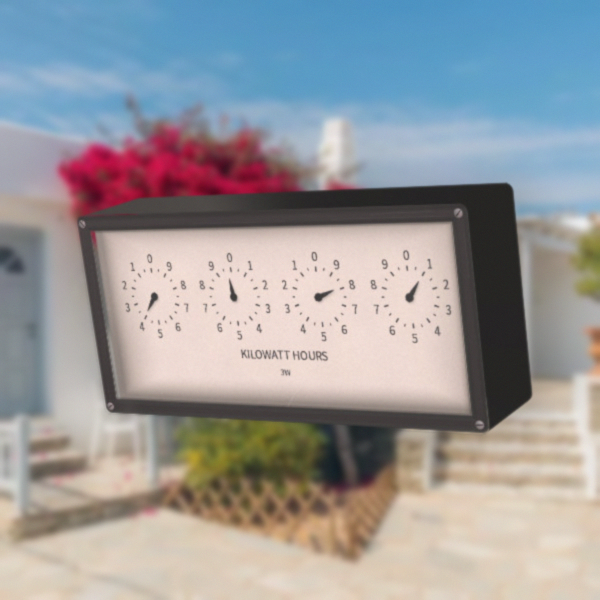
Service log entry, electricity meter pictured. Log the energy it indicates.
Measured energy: 3981 kWh
